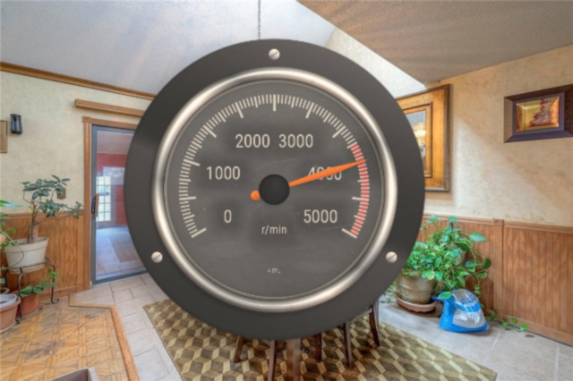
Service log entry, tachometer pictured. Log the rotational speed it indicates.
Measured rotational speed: 4000 rpm
